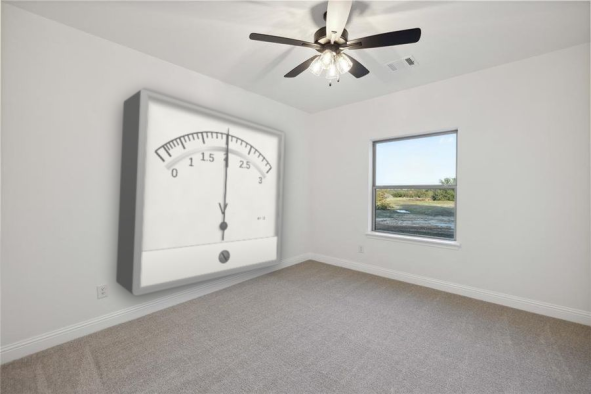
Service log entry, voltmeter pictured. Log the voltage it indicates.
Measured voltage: 2 V
